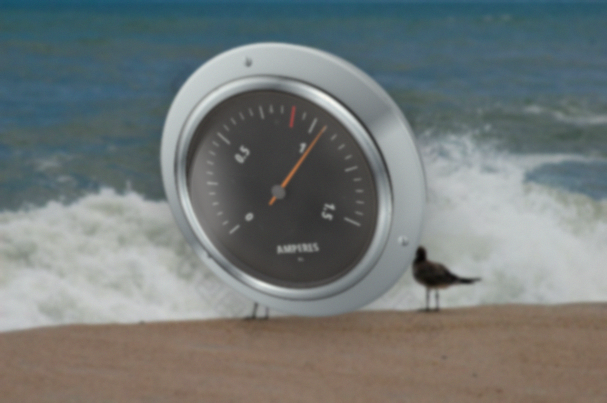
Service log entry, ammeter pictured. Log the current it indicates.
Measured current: 1.05 A
